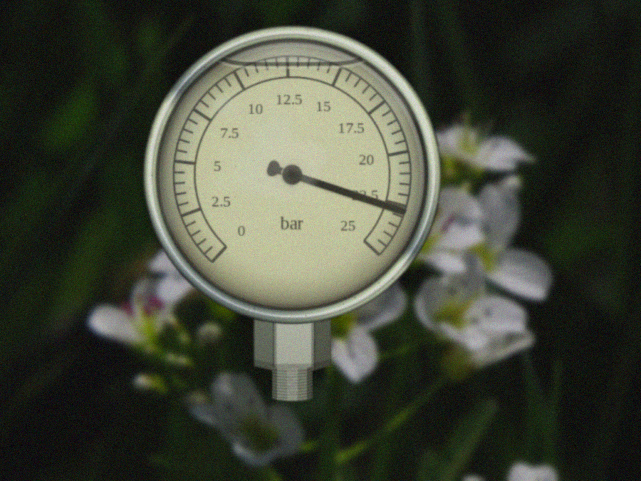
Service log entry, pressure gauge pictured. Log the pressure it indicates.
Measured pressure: 22.75 bar
